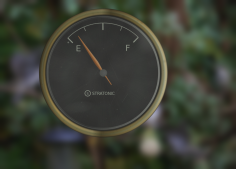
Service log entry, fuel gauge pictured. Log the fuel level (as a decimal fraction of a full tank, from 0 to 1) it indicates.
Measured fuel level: 0.125
